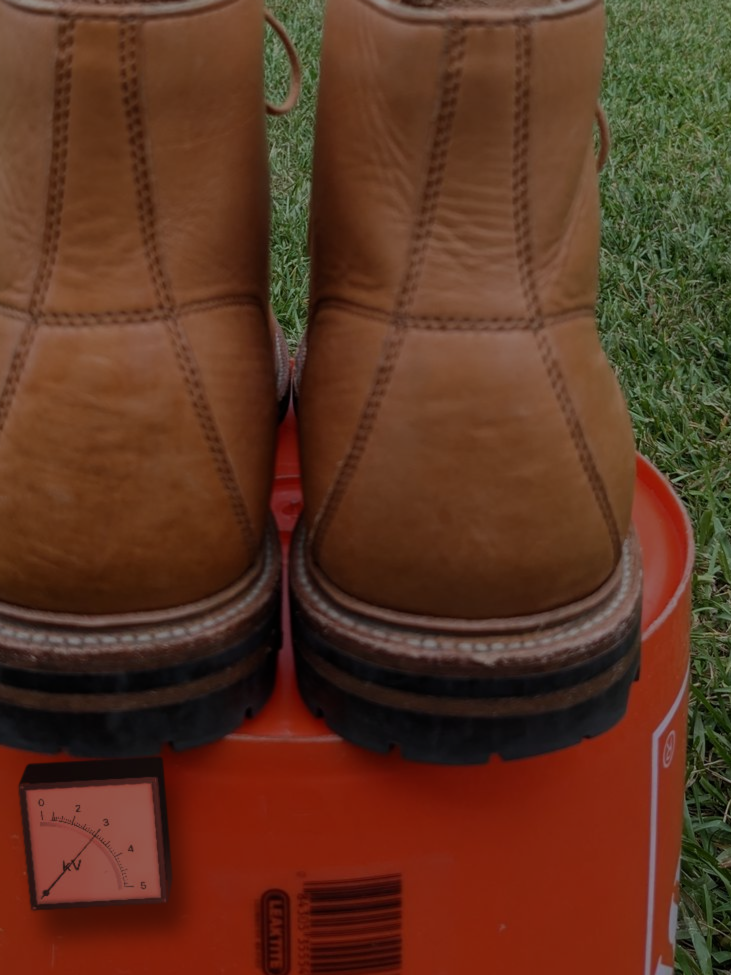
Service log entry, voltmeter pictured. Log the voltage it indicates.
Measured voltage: 3 kV
